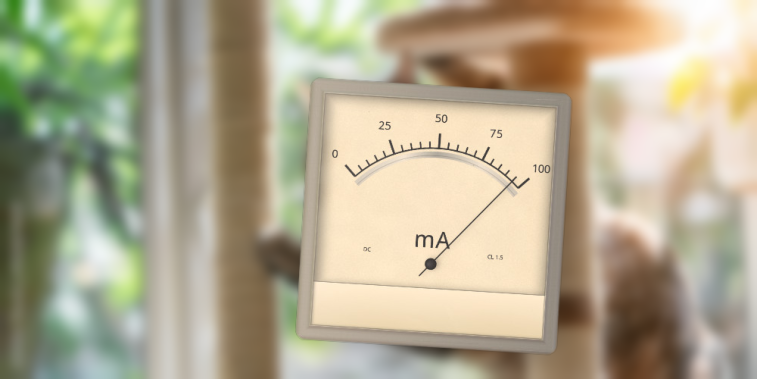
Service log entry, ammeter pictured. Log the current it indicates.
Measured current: 95 mA
